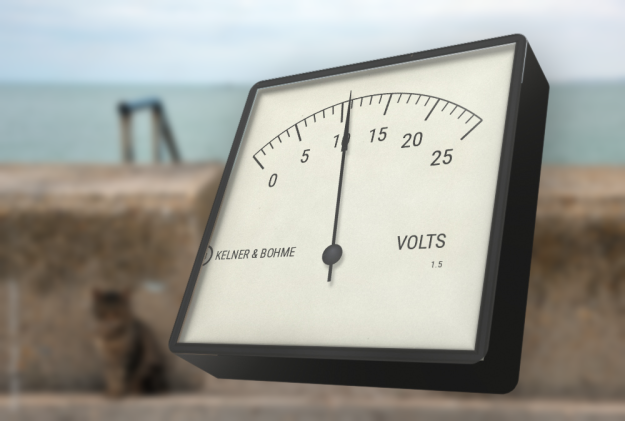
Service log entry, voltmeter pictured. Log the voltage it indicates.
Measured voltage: 11 V
